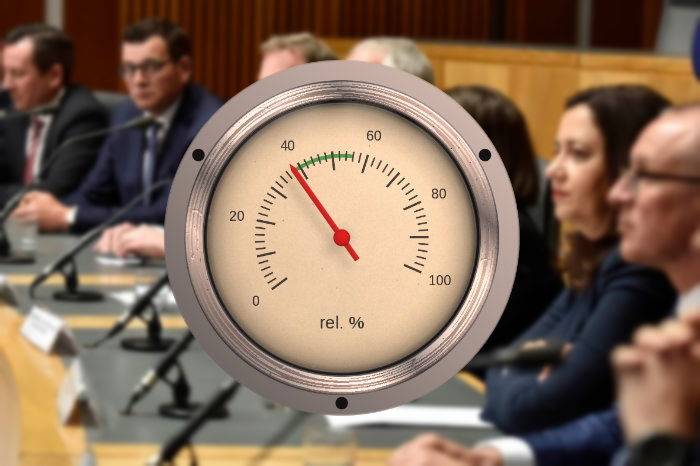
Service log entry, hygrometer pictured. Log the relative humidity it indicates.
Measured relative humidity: 38 %
